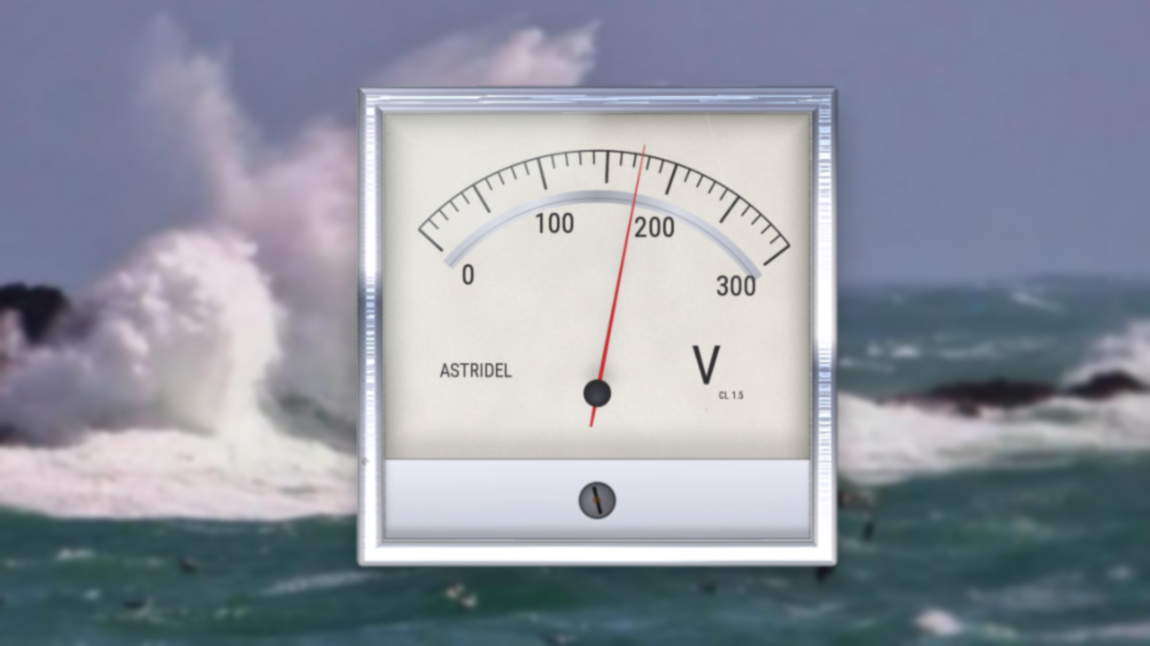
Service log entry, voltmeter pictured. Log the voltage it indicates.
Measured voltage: 175 V
